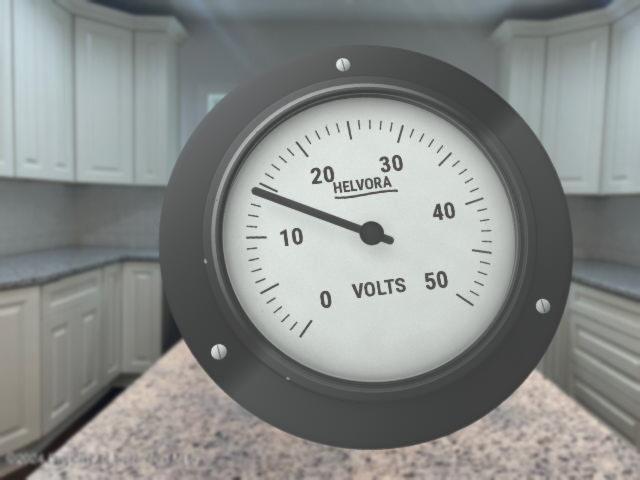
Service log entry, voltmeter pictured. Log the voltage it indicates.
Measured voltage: 14 V
